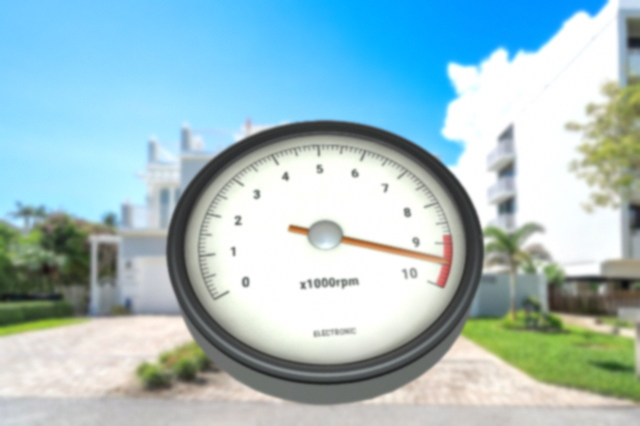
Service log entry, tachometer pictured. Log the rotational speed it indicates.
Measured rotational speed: 9500 rpm
